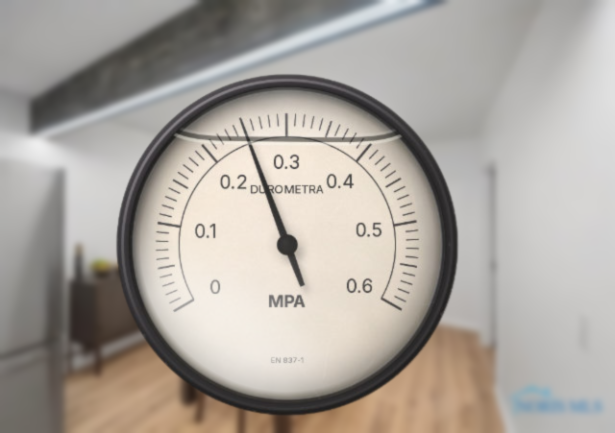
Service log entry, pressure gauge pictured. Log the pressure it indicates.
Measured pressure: 0.25 MPa
